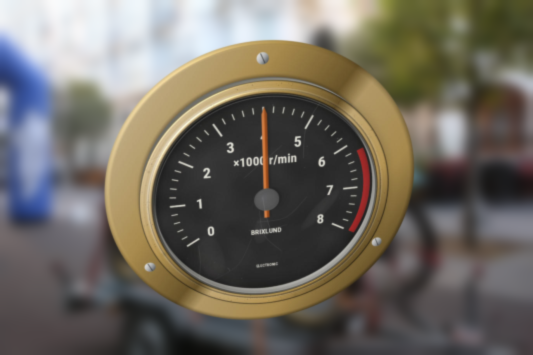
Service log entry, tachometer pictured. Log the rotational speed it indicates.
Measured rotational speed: 4000 rpm
